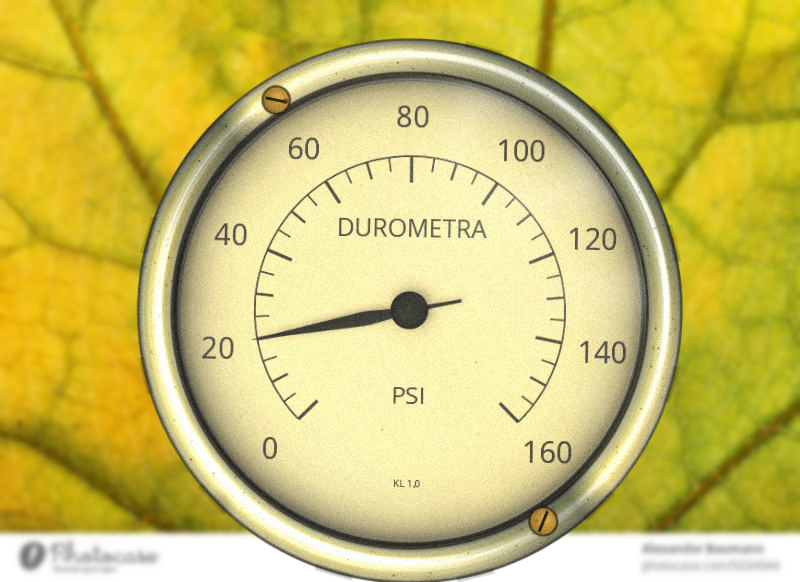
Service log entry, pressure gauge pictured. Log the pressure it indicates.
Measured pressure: 20 psi
